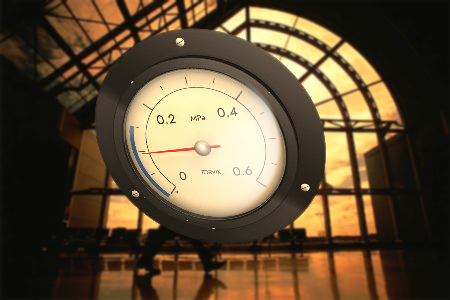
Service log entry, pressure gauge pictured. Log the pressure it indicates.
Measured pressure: 0.1 MPa
